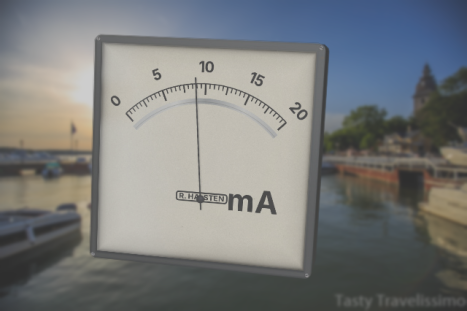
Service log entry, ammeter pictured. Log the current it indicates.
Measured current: 9 mA
